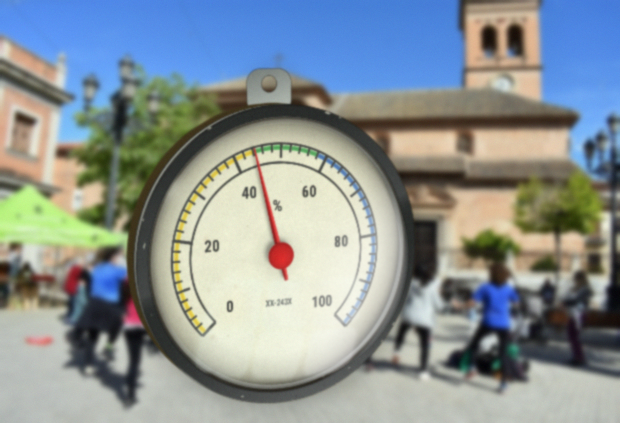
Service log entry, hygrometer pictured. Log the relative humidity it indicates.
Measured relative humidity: 44 %
